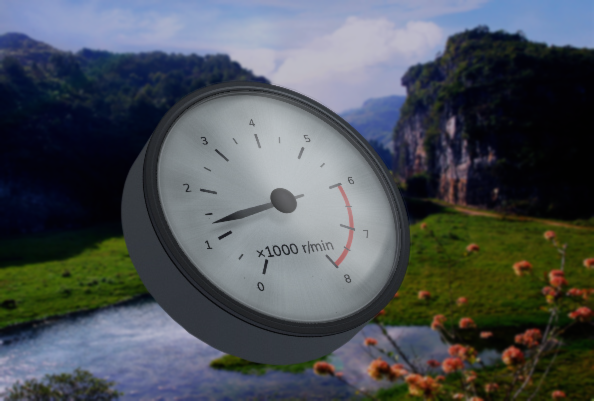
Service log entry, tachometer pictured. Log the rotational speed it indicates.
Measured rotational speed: 1250 rpm
